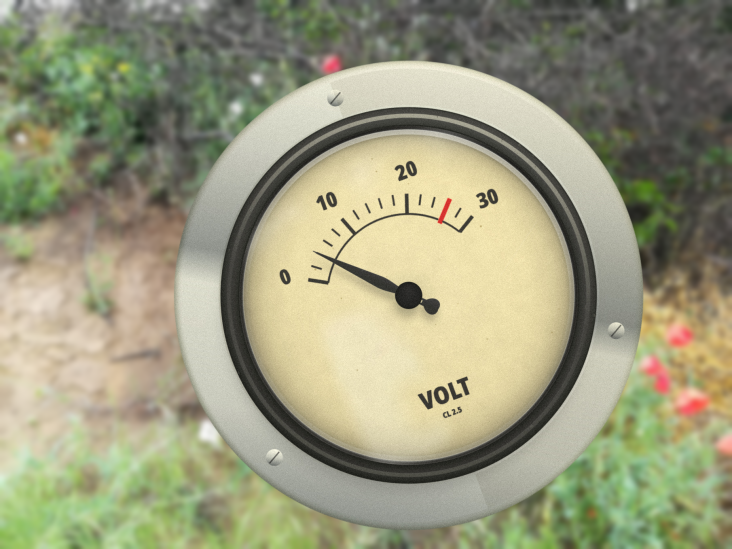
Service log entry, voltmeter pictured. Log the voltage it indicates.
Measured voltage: 4 V
